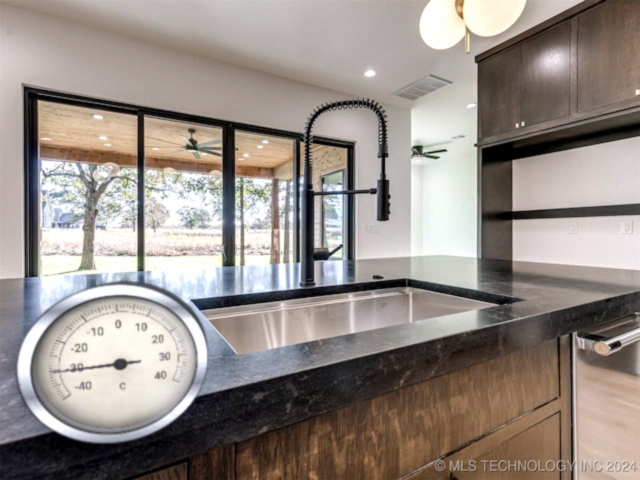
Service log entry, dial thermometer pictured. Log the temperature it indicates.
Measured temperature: -30 °C
